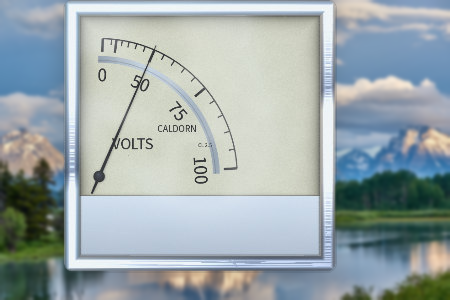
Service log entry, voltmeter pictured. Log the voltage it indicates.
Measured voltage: 50 V
